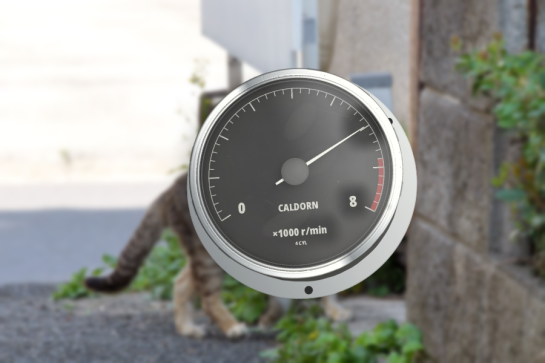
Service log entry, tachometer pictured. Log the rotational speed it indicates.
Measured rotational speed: 6000 rpm
